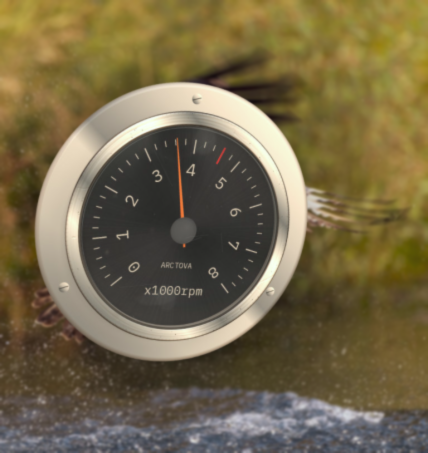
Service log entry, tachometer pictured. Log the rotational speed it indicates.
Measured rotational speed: 3600 rpm
